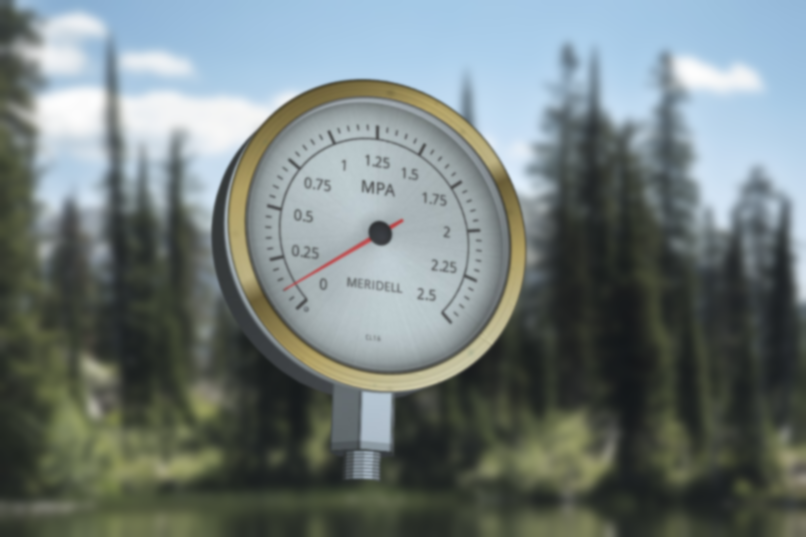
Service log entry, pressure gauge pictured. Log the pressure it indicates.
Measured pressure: 0.1 MPa
